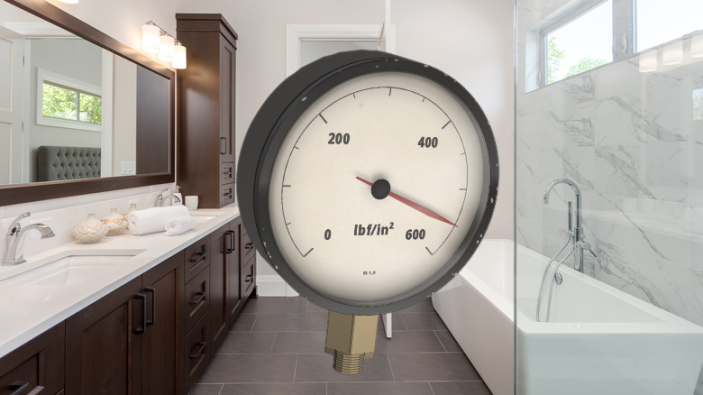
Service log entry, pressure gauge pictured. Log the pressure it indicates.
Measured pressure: 550 psi
